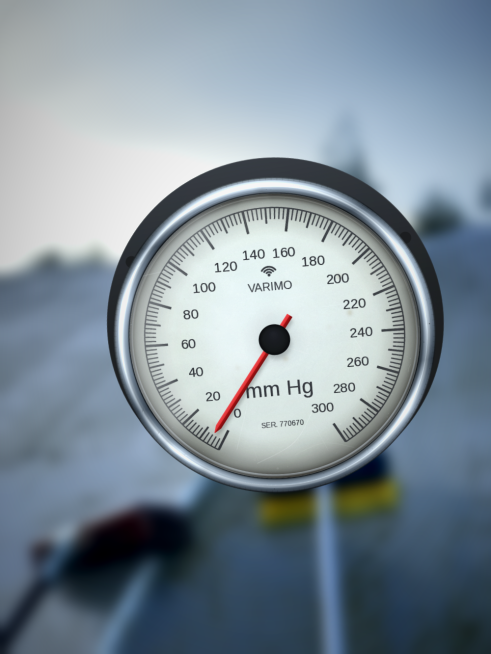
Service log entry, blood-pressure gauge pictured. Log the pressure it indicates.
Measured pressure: 6 mmHg
